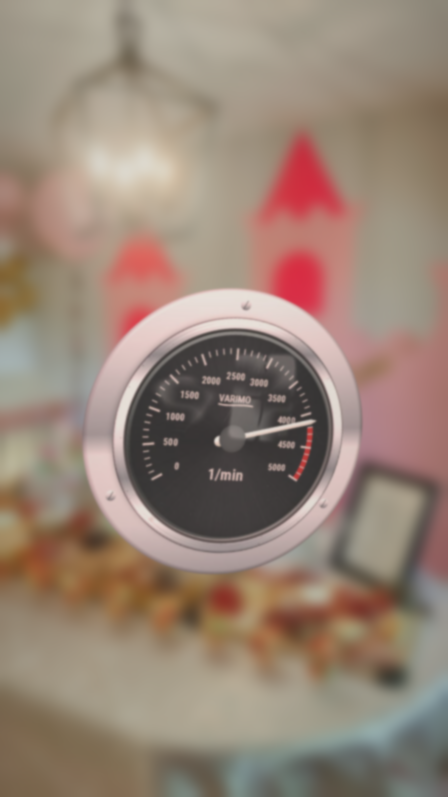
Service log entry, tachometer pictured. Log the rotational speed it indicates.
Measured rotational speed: 4100 rpm
